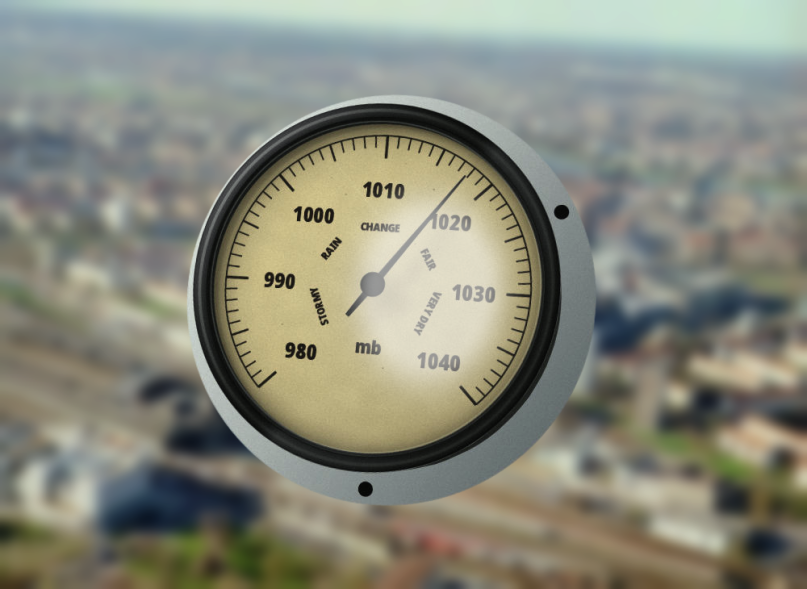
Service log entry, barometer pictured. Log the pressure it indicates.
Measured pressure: 1018 mbar
